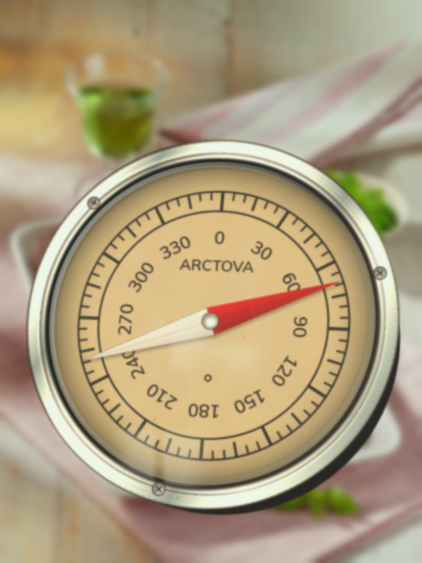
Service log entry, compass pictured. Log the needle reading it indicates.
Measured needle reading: 70 °
